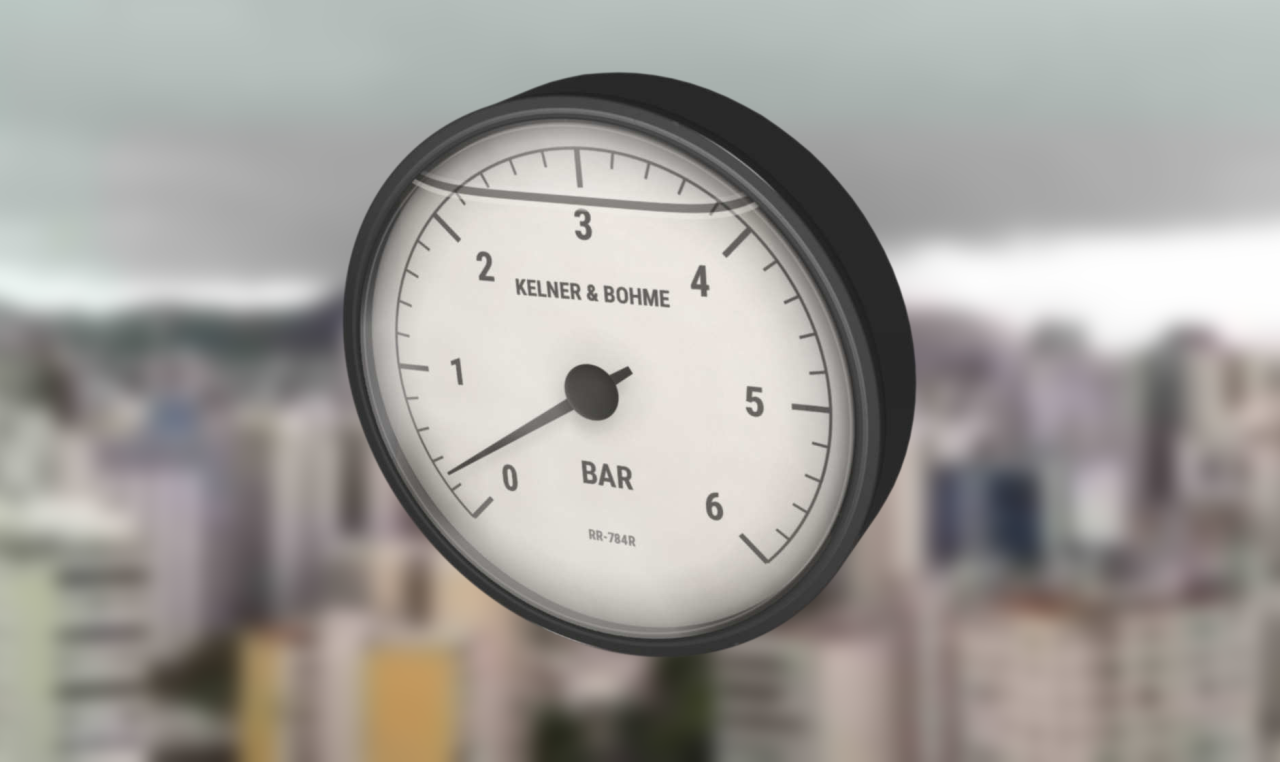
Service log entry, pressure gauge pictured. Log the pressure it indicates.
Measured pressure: 0.3 bar
